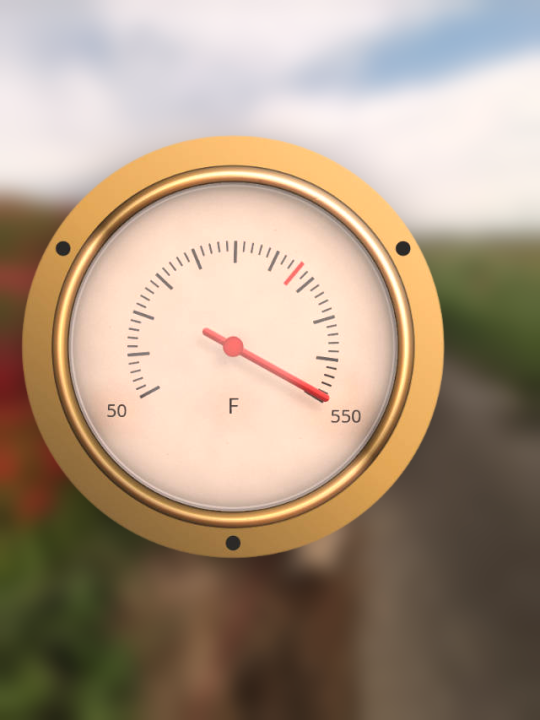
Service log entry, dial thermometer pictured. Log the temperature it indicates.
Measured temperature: 545 °F
